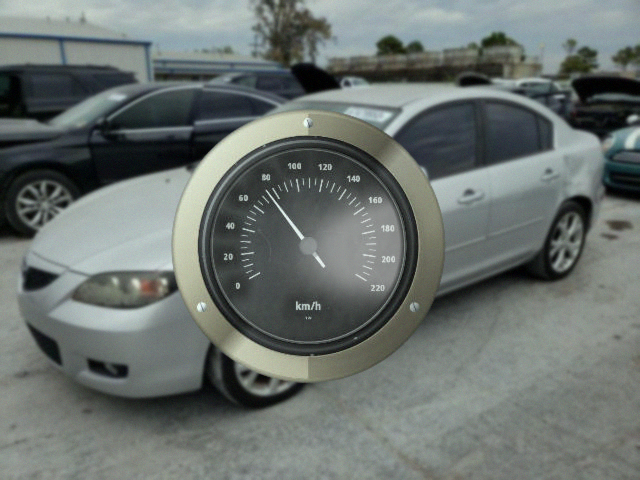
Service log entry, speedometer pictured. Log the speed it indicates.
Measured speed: 75 km/h
